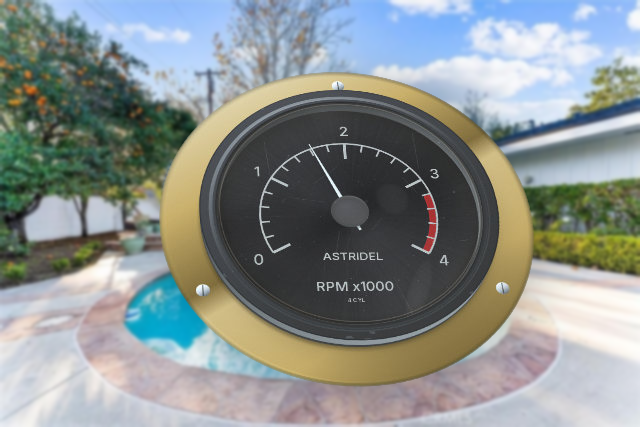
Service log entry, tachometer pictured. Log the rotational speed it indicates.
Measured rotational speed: 1600 rpm
